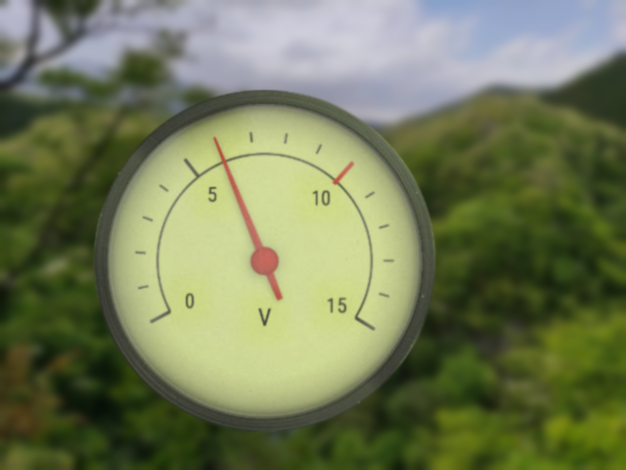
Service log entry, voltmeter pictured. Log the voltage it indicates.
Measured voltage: 6 V
